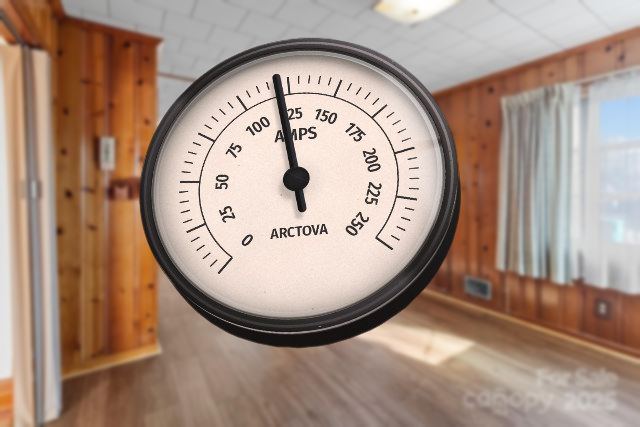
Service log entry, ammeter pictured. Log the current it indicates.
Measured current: 120 A
